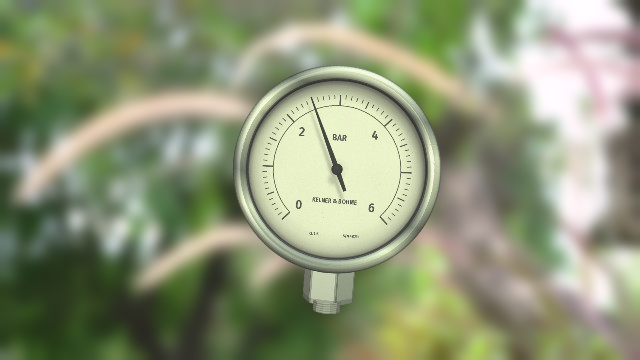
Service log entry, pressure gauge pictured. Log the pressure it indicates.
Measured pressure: 2.5 bar
